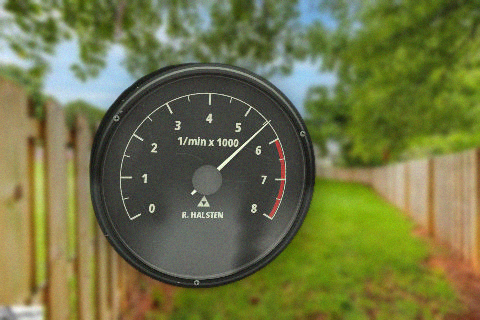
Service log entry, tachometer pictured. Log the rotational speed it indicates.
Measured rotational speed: 5500 rpm
